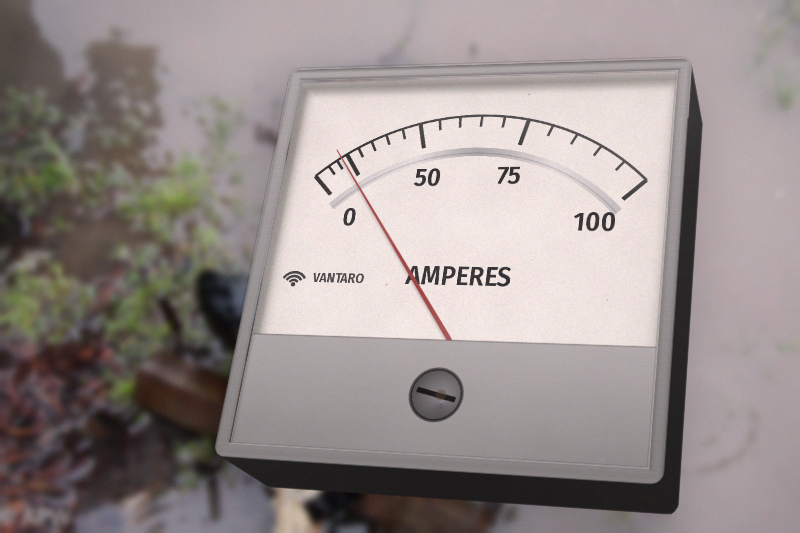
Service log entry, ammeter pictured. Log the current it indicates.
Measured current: 22.5 A
